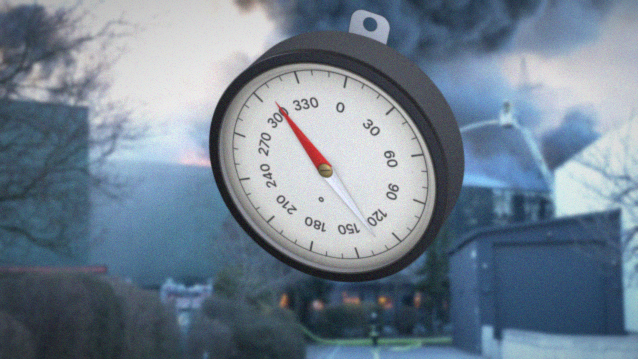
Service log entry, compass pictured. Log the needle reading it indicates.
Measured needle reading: 310 °
